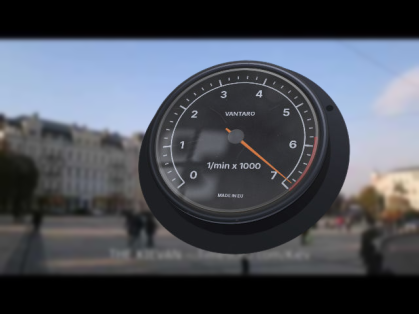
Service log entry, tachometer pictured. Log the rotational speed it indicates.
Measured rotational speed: 6900 rpm
